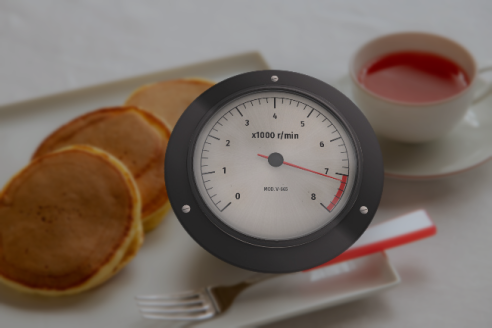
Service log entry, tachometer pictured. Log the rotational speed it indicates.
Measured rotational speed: 7200 rpm
